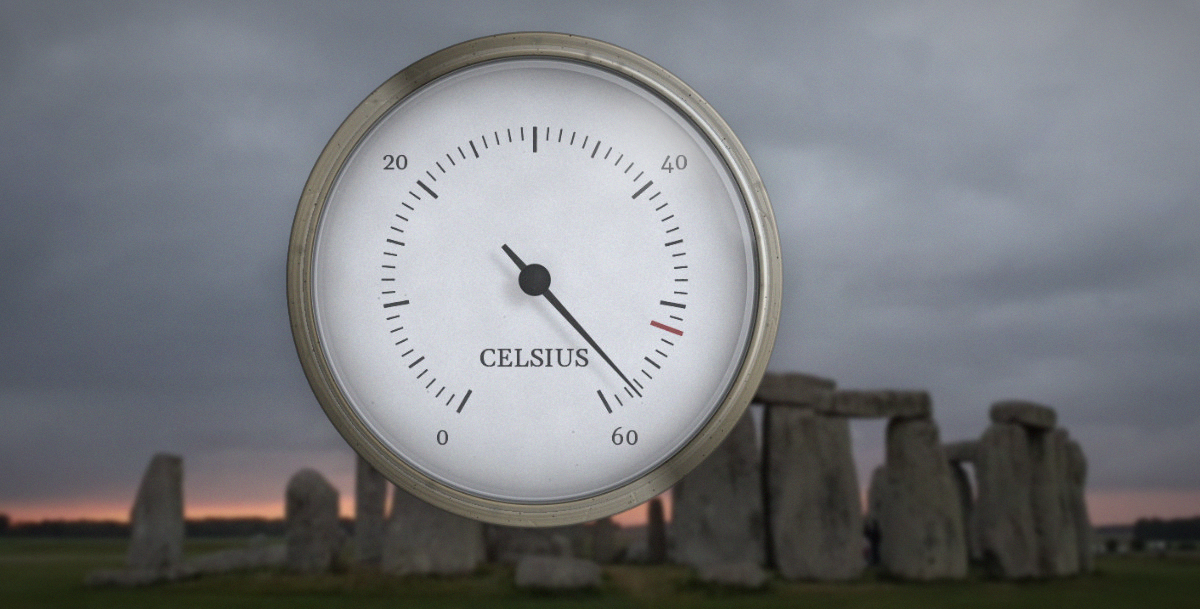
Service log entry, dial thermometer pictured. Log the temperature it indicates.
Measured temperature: 57.5 °C
